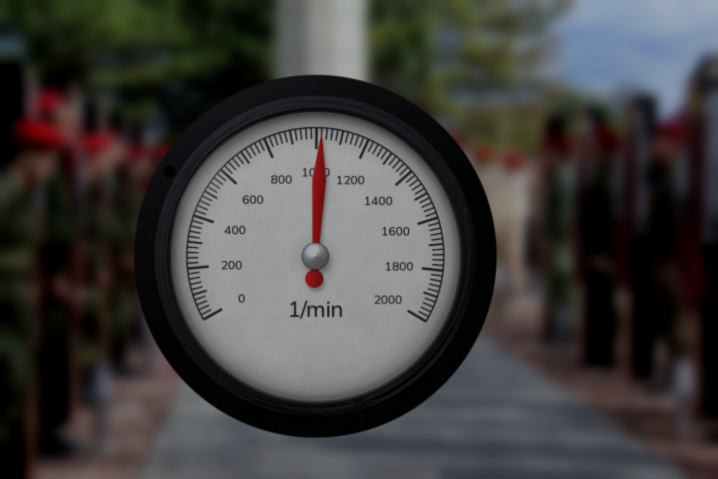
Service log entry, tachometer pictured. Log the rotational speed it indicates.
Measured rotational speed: 1020 rpm
